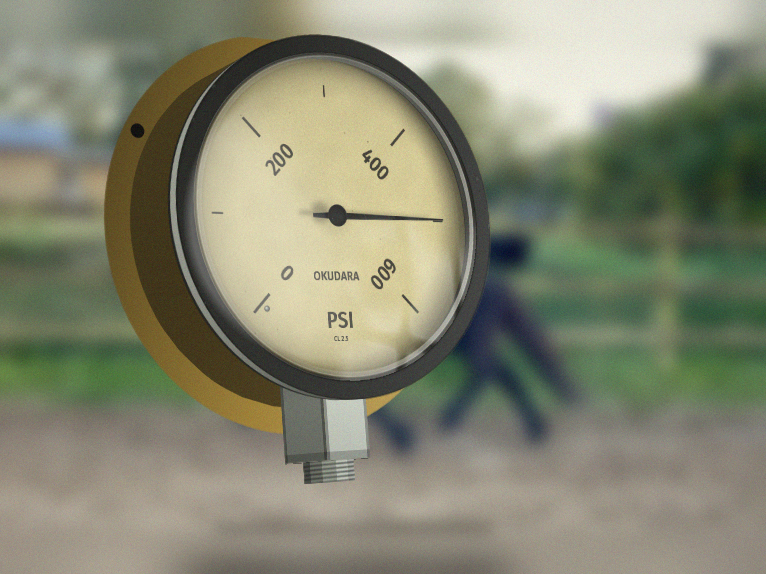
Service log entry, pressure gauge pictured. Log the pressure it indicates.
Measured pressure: 500 psi
